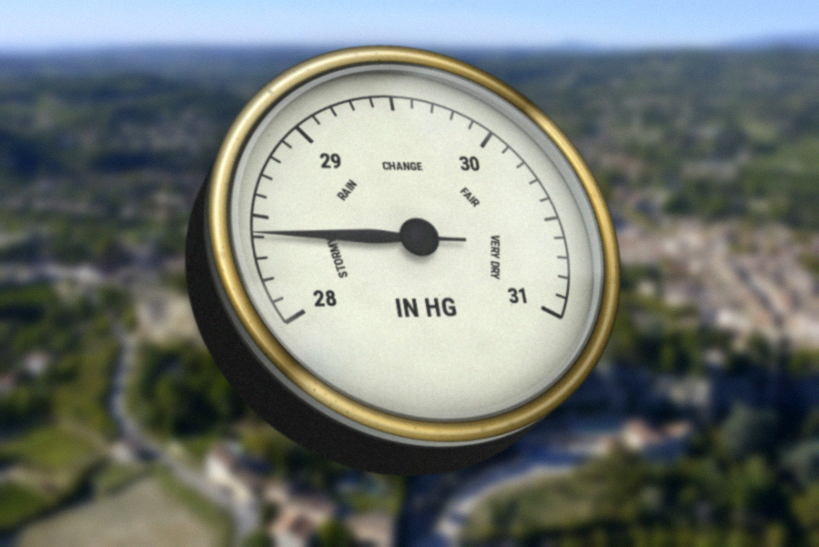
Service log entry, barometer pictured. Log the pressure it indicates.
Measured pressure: 28.4 inHg
